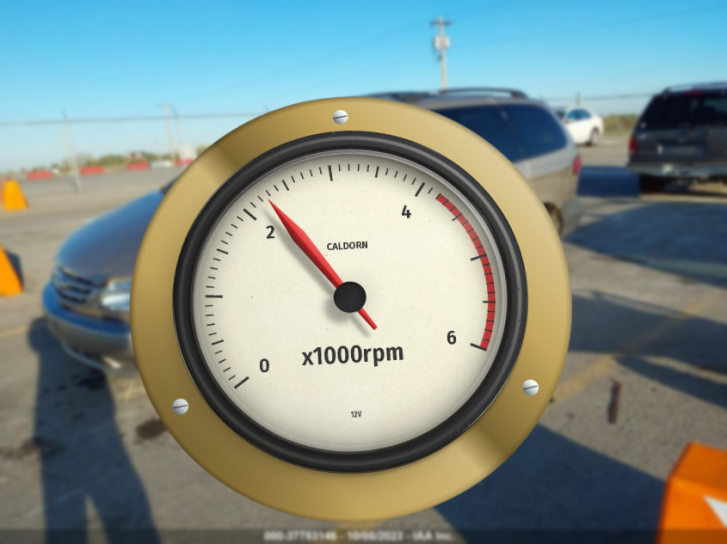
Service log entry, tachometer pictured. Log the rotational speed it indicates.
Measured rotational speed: 2250 rpm
